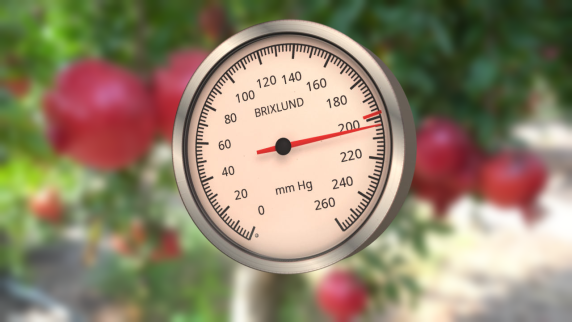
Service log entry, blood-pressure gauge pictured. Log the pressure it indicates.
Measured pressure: 204 mmHg
